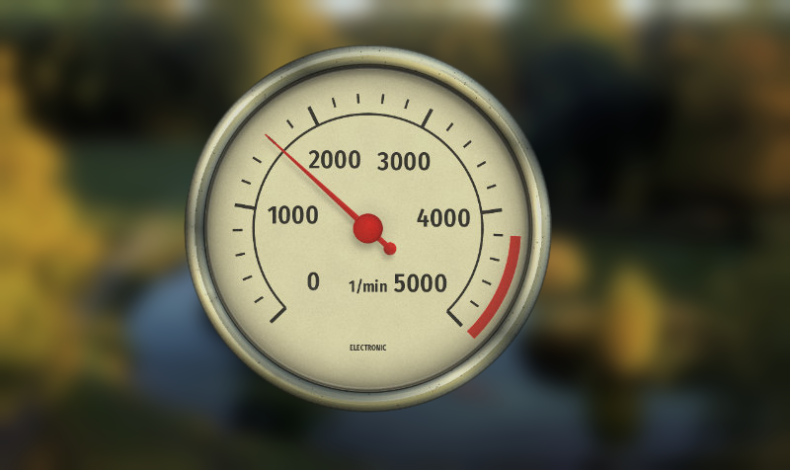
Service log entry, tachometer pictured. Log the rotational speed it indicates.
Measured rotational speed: 1600 rpm
